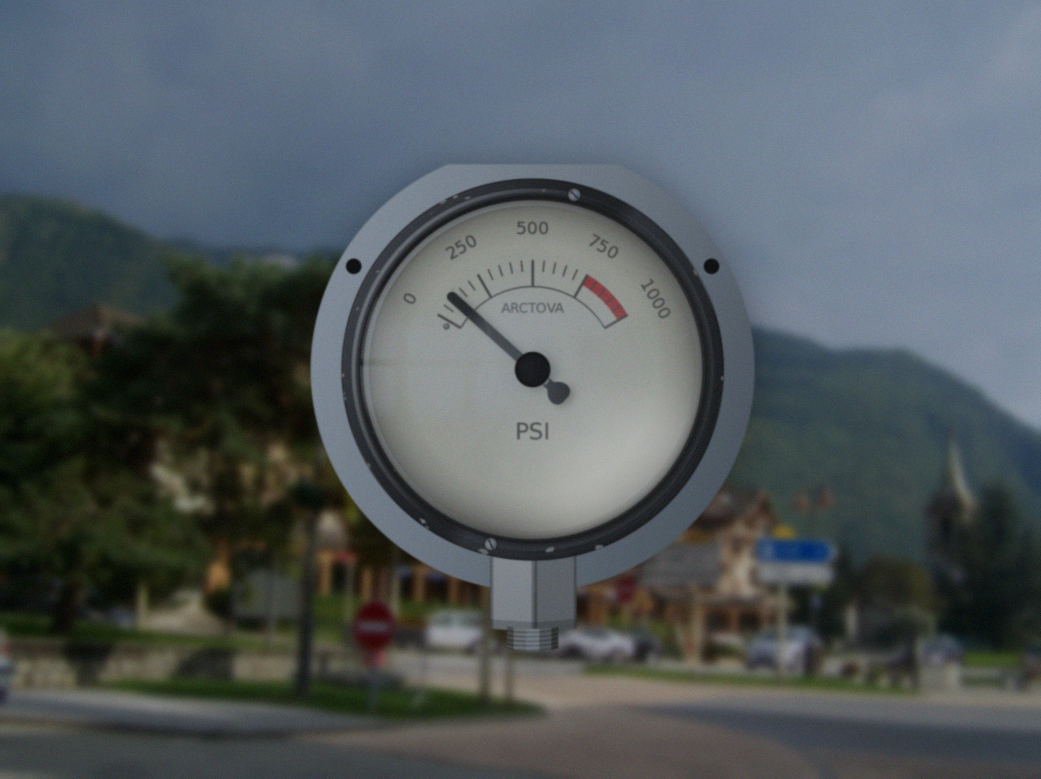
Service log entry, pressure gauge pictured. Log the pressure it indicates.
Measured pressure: 100 psi
